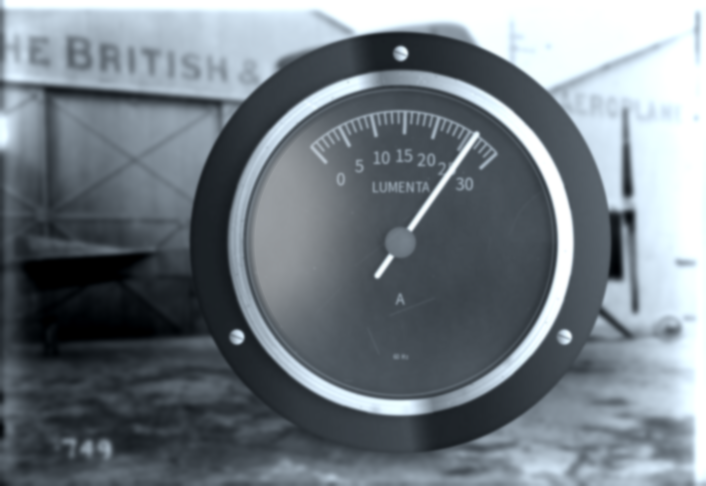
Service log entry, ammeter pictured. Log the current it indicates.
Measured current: 26 A
